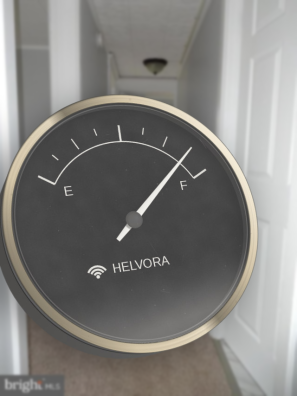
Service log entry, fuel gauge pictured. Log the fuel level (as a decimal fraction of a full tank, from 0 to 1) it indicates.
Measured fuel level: 0.875
